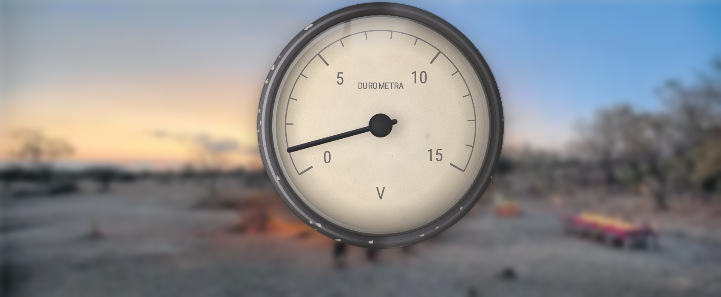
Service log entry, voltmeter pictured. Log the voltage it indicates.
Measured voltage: 1 V
